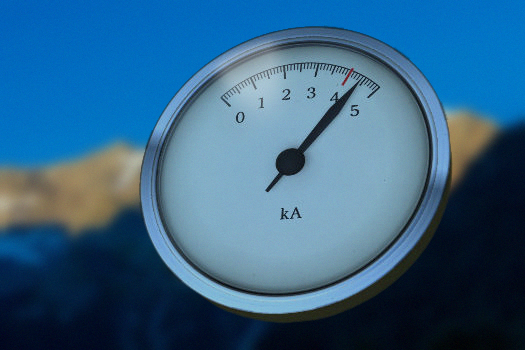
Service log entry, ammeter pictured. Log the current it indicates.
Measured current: 4.5 kA
